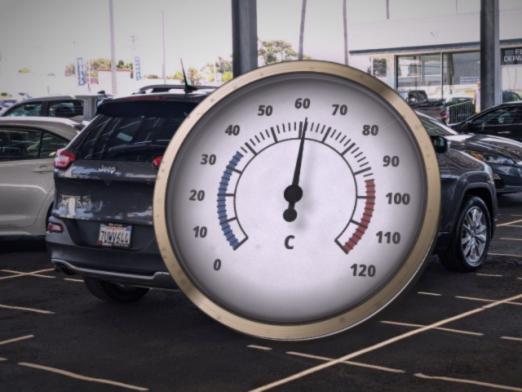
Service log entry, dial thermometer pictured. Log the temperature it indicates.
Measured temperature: 62 °C
